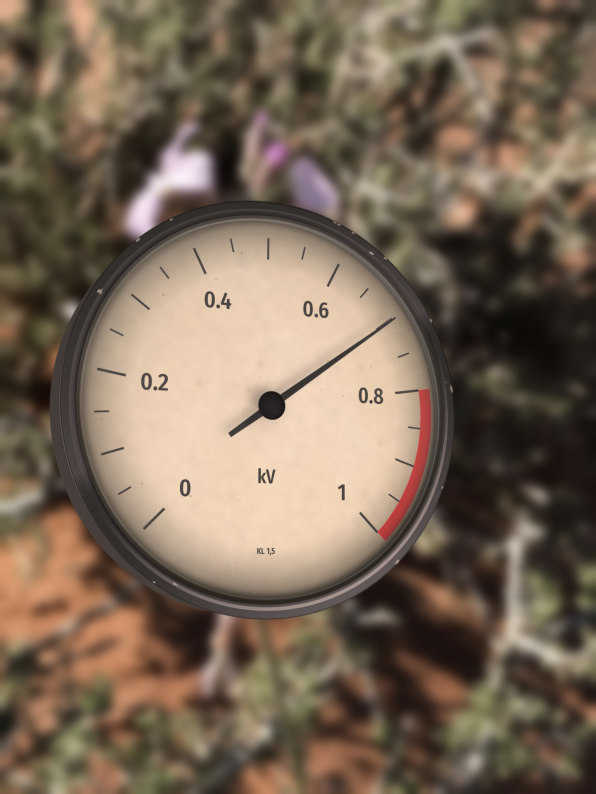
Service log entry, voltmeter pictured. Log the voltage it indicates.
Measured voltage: 0.7 kV
